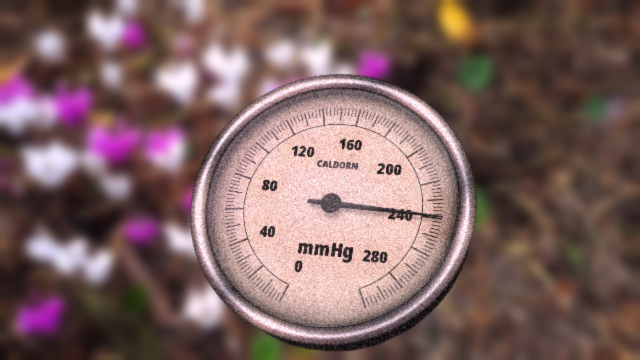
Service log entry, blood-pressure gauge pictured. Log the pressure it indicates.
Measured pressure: 240 mmHg
